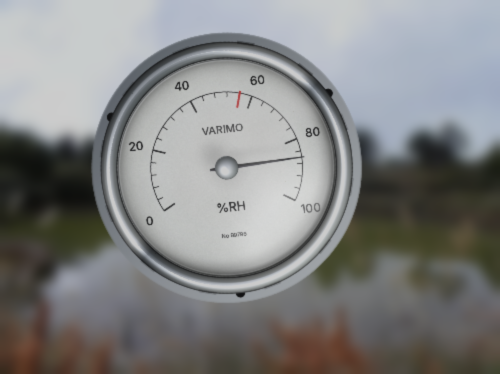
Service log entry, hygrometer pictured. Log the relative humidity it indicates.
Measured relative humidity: 86 %
